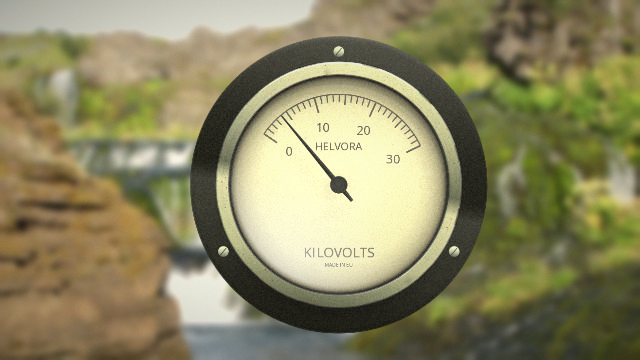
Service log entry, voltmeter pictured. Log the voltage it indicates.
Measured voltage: 4 kV
